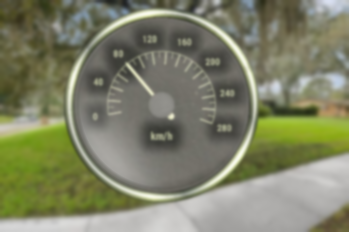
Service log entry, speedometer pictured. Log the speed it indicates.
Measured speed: 80 km/h
